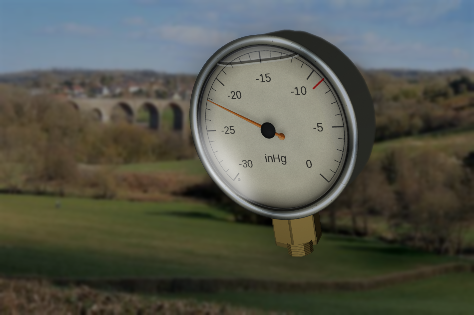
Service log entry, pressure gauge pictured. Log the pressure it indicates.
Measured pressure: -22 inHg
